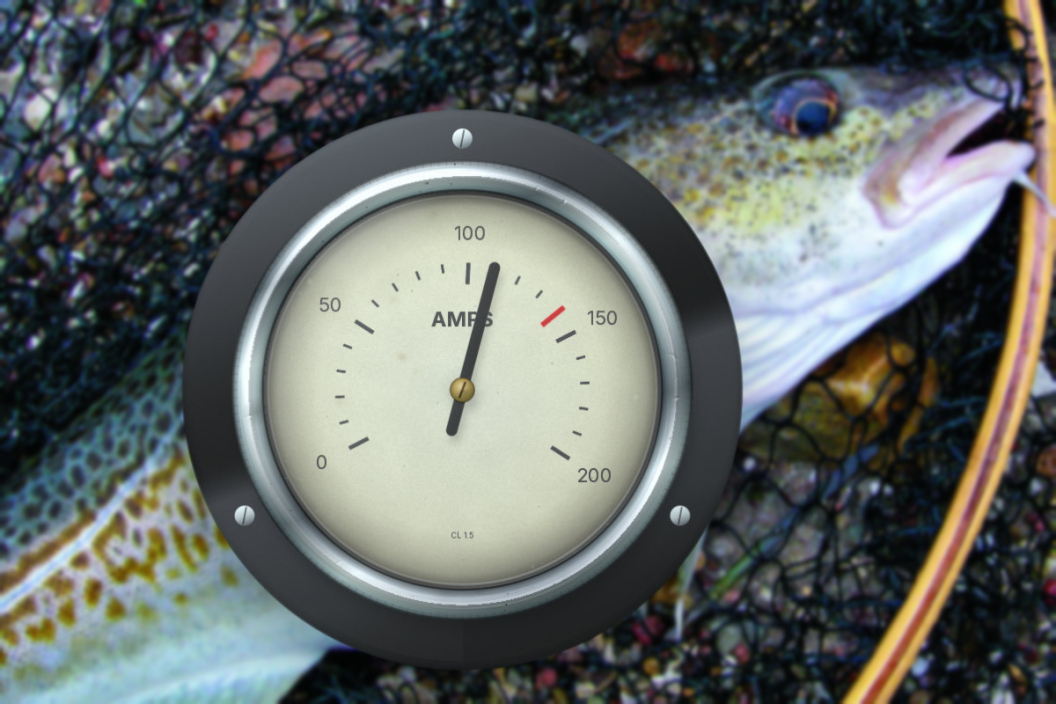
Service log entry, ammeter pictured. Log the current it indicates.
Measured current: 110 A
